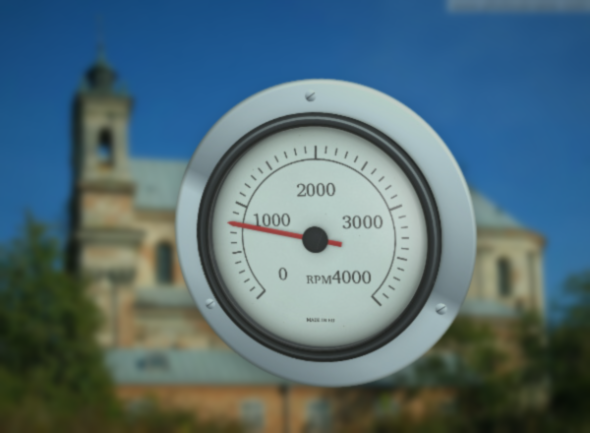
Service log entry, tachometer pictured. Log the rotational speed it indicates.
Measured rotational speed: 800 rpm
